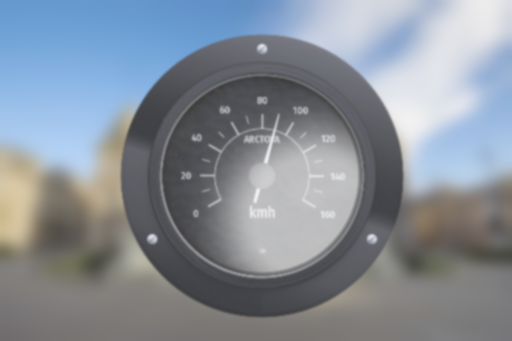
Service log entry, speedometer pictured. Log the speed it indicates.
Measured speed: 90 km/h
